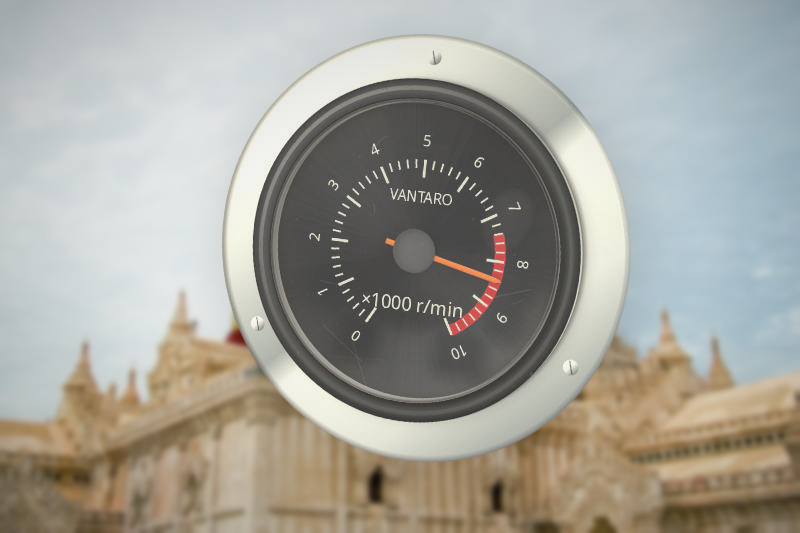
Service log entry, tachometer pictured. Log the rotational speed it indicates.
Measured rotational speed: 8400 rpm
